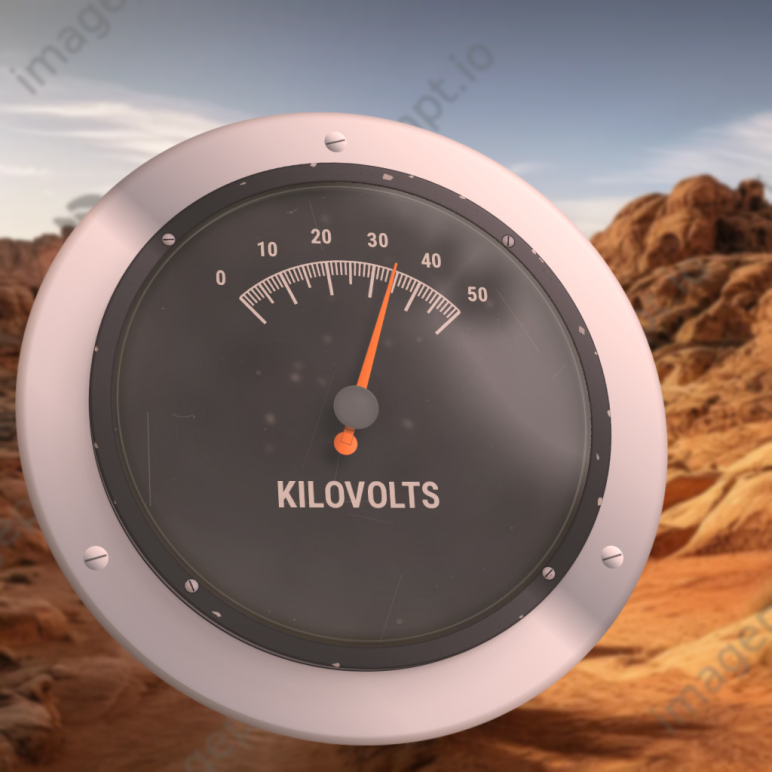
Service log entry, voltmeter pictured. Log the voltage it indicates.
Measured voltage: 34 kV
